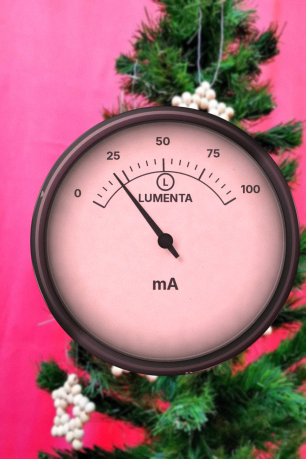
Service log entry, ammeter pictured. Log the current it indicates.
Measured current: 20 mA
